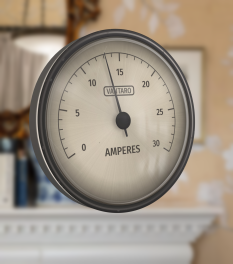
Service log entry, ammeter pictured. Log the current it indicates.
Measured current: 13 A
